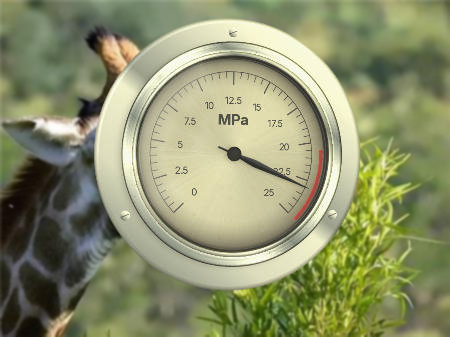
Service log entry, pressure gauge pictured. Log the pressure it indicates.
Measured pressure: 23 MPa
